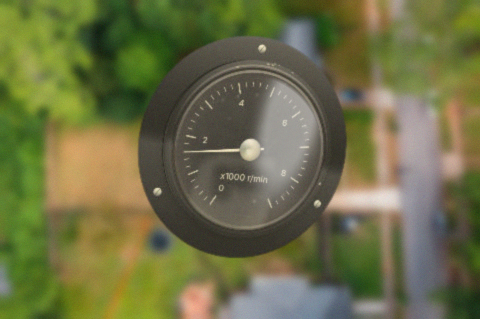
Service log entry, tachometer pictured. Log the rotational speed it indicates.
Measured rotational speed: 1600 rpm
